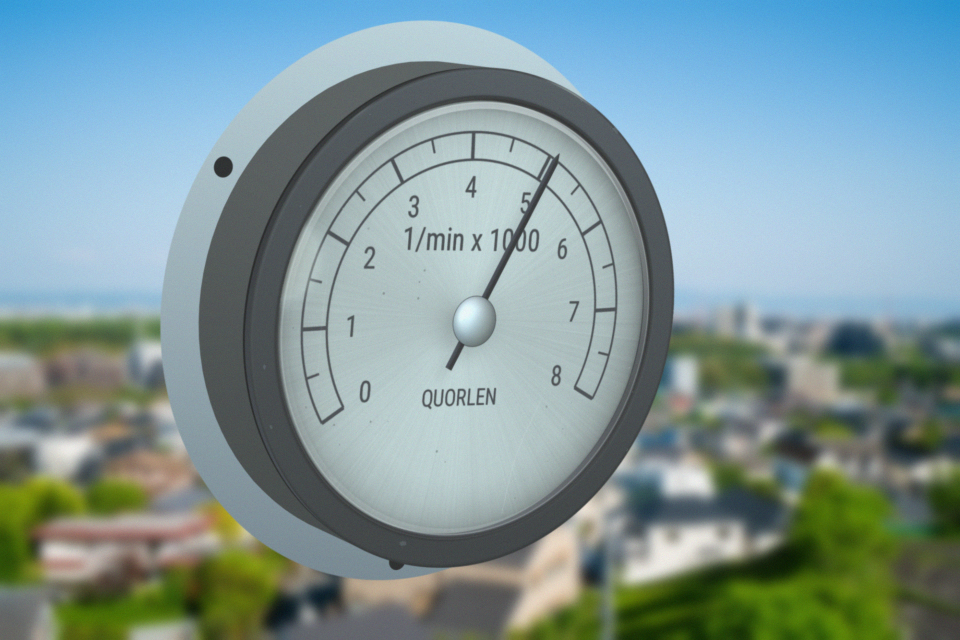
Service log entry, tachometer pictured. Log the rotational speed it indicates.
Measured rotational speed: 5000 rpm
